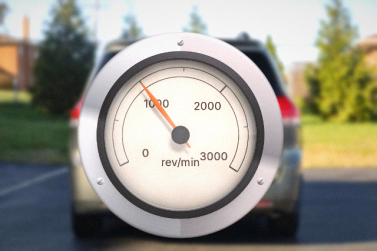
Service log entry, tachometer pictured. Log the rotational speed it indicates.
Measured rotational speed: 1000 rpm
